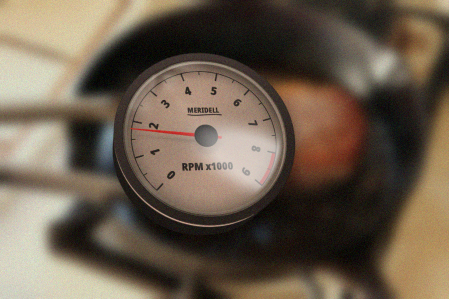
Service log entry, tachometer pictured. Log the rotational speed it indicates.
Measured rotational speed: 1750 rpm
